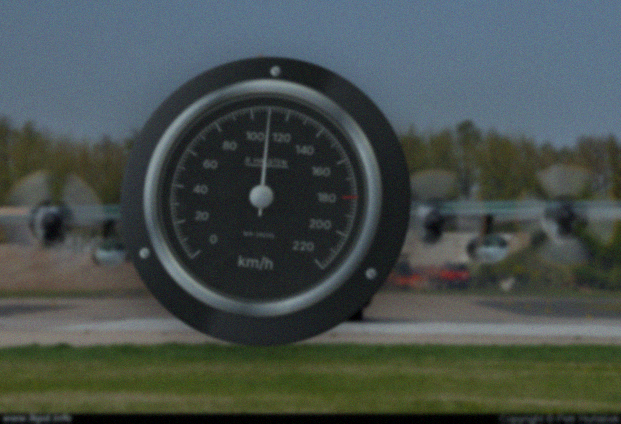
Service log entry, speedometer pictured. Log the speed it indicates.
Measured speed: 110 km/h
